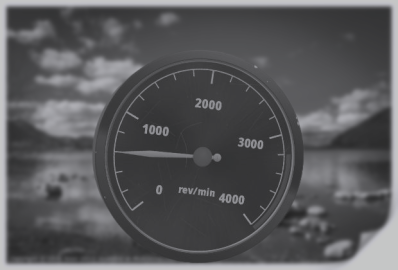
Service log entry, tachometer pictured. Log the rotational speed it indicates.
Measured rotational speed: 600 rpm
